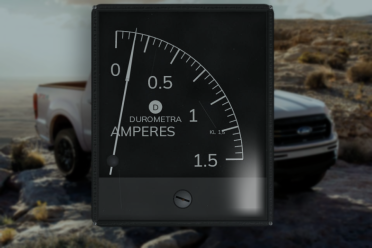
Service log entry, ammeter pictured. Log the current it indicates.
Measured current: 0.15 A
